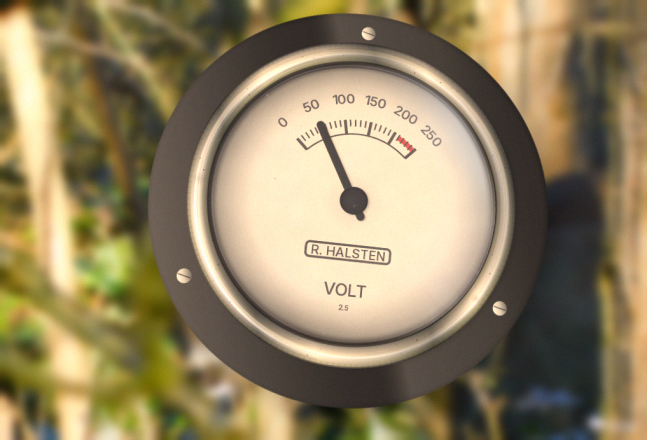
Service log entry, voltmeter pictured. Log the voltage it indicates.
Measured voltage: 50 V
